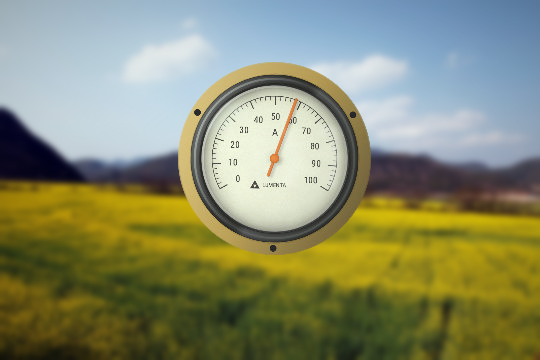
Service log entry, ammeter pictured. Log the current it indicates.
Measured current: 58 A
